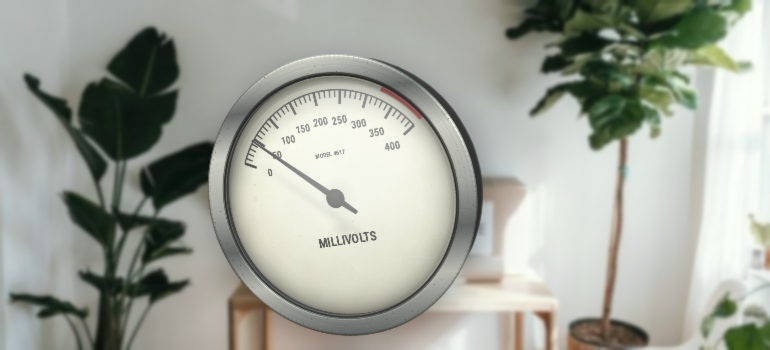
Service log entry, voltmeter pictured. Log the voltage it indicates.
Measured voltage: 50 mV
